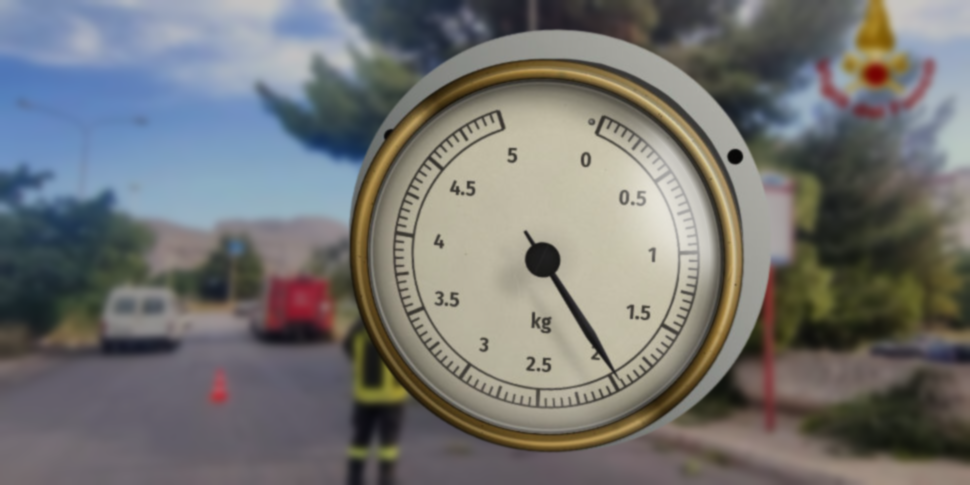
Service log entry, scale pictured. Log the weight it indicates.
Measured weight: 1.95 kg
